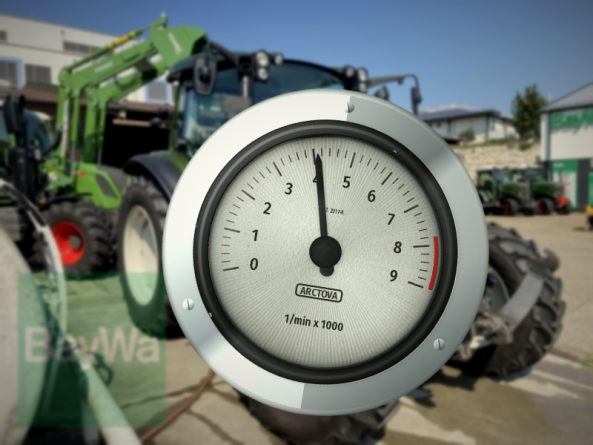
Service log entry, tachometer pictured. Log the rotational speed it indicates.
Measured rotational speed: 4100 rpm
